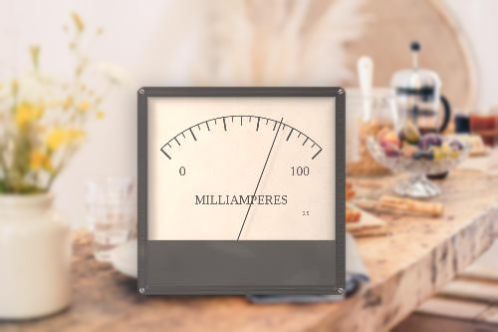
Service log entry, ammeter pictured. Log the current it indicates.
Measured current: 72.5 mA
